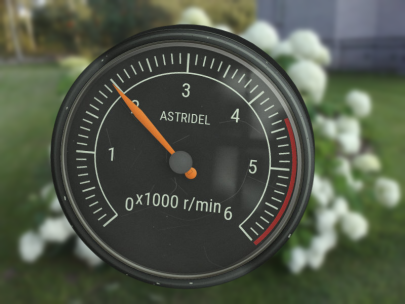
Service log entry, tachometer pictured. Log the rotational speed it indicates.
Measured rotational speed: 2000 rpm
